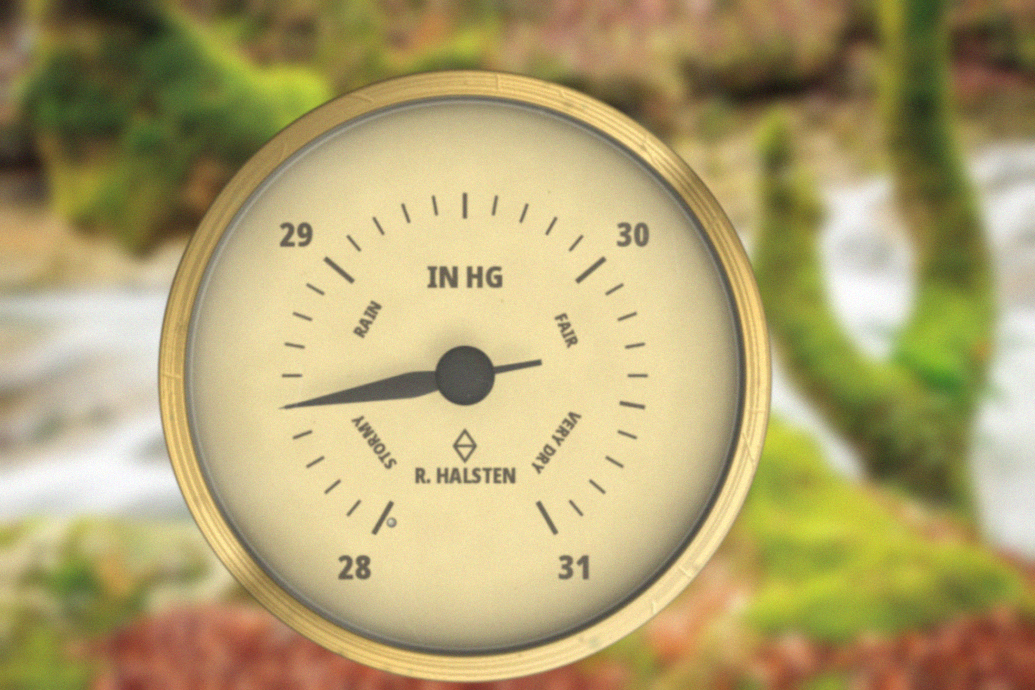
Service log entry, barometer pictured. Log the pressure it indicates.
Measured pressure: 28.5 inHg
